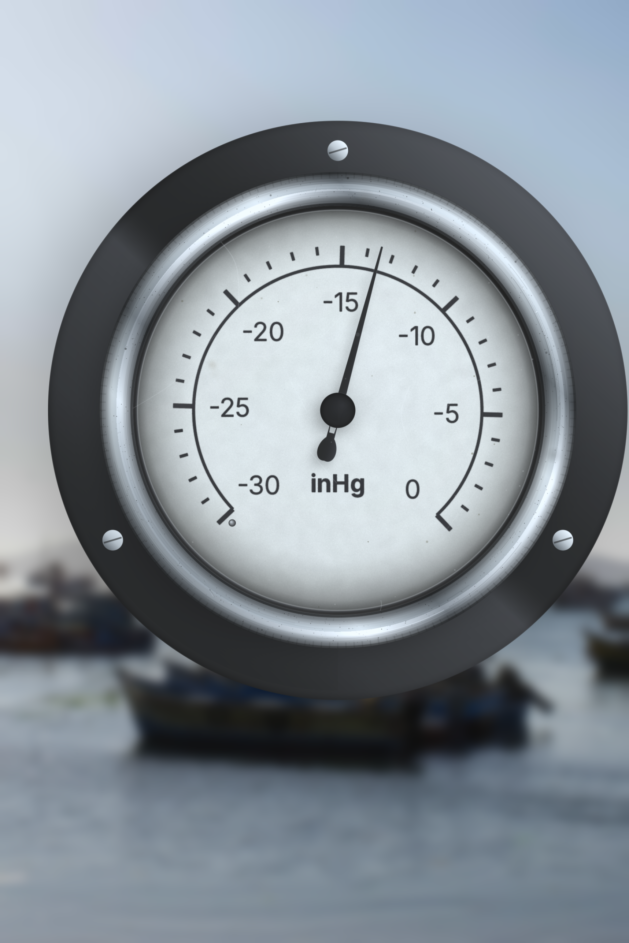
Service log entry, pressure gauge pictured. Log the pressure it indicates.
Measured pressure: -13.5 inHg
